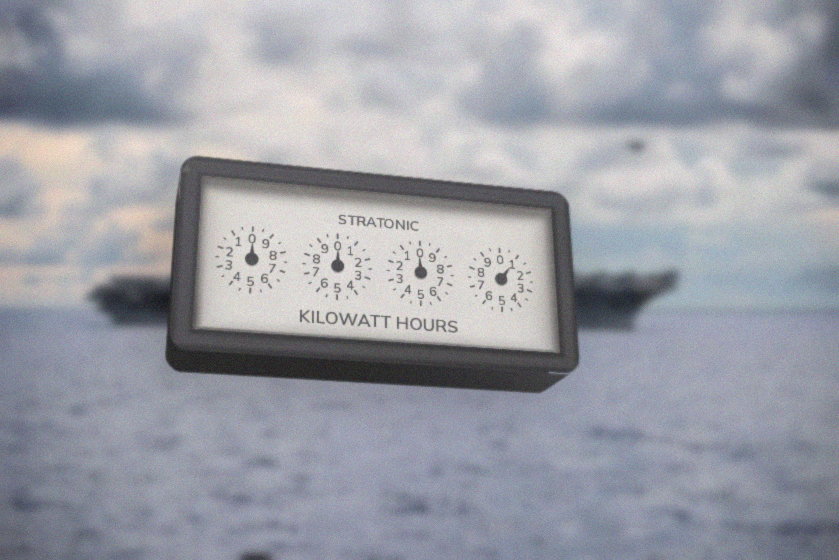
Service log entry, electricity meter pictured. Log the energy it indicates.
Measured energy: 1 kWh
